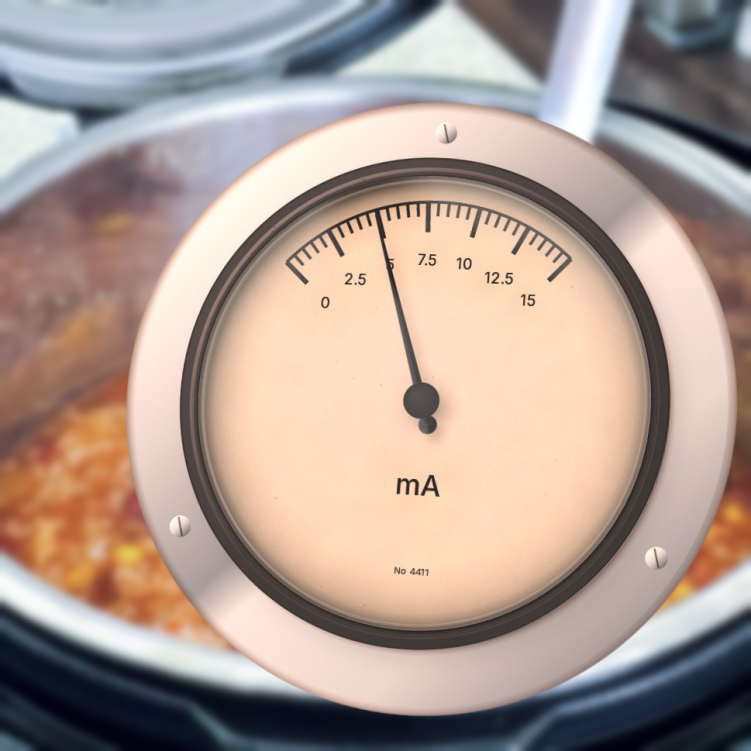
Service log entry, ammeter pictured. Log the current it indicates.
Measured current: 5 mA
